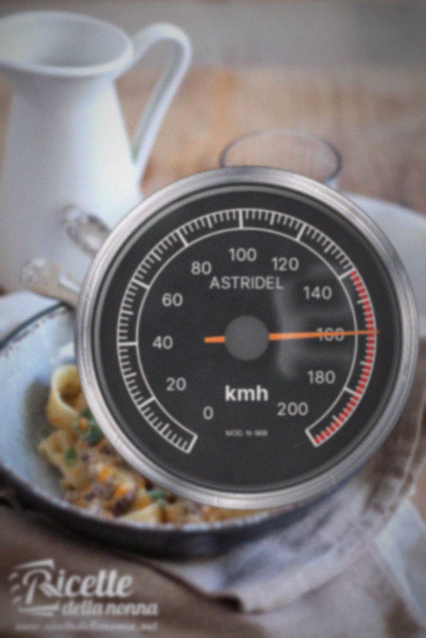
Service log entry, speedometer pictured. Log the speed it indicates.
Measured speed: 160 km/h
